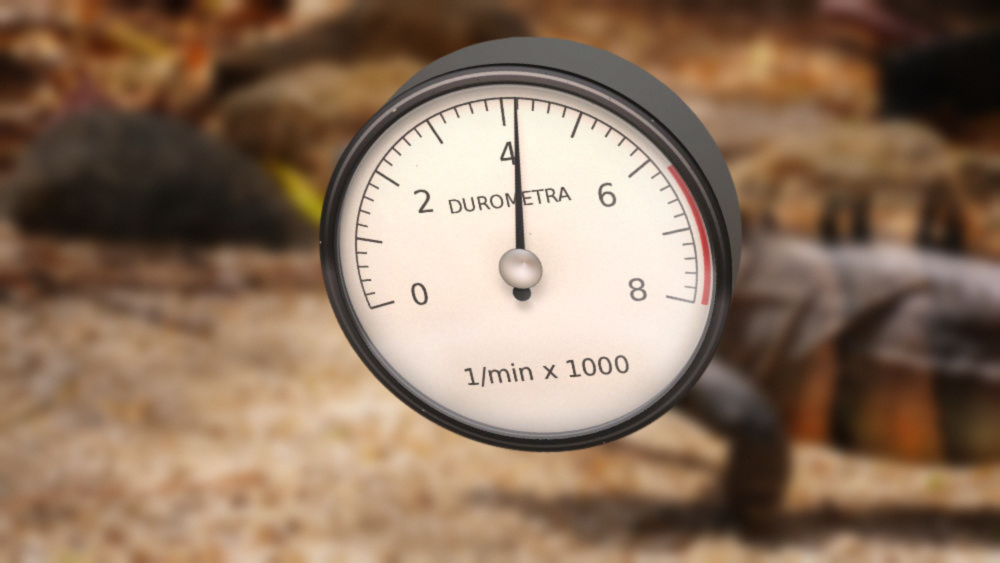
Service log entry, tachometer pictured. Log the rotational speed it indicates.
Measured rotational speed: 4200 rpm
